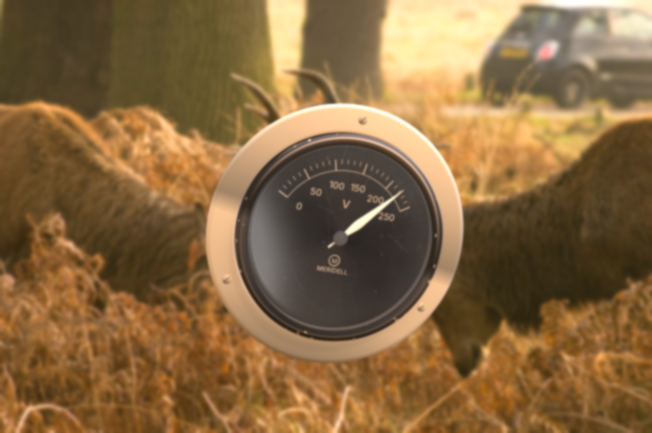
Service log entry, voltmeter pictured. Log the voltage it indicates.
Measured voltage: 220 V
